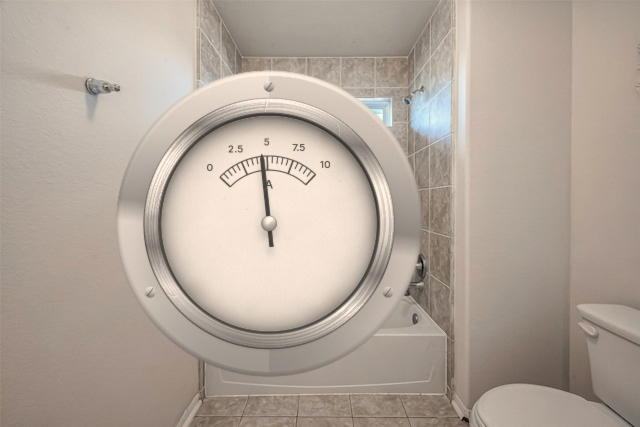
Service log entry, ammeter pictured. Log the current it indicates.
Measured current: 4.5 A
